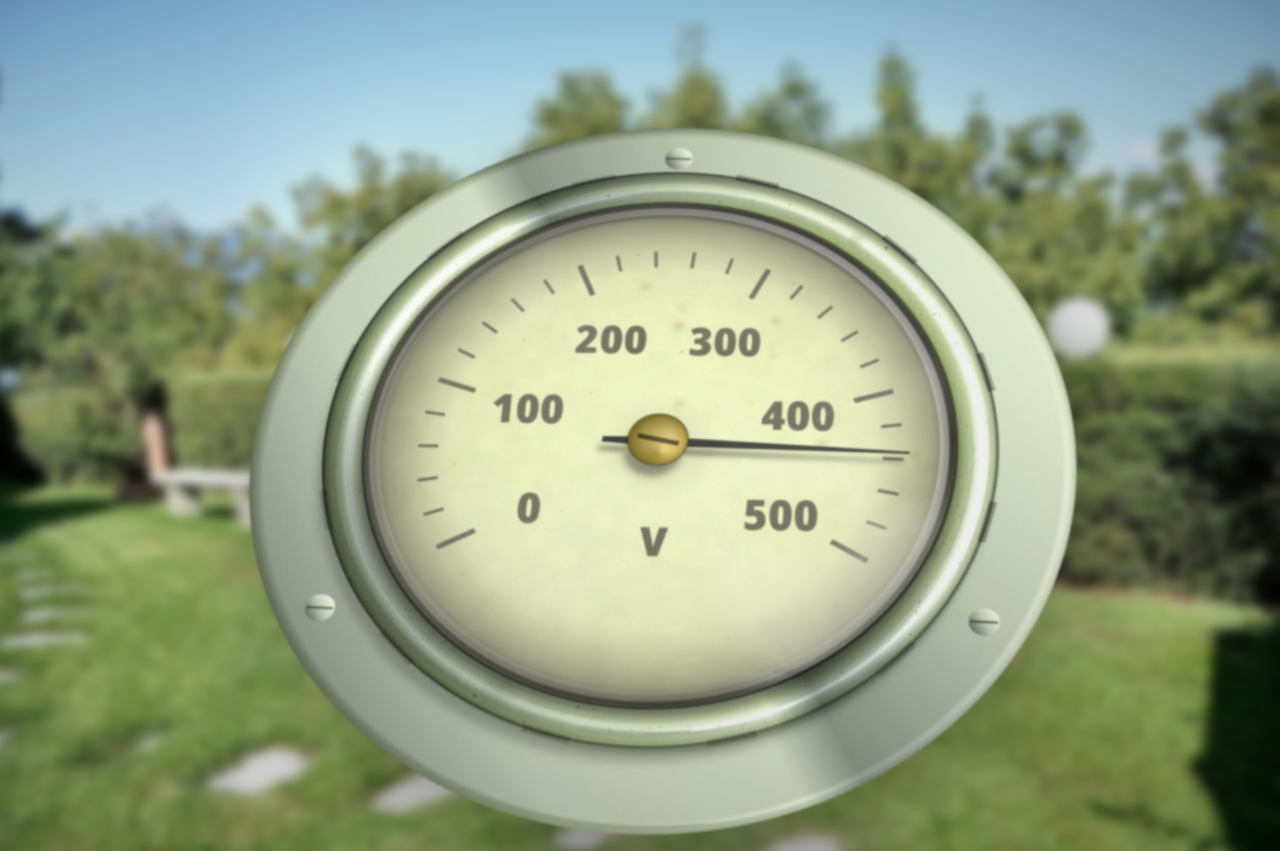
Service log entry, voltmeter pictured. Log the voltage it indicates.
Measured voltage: 440 V
